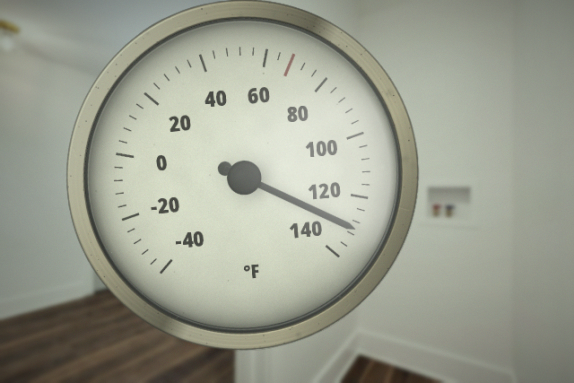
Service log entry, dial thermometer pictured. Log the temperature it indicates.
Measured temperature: 130 °F
